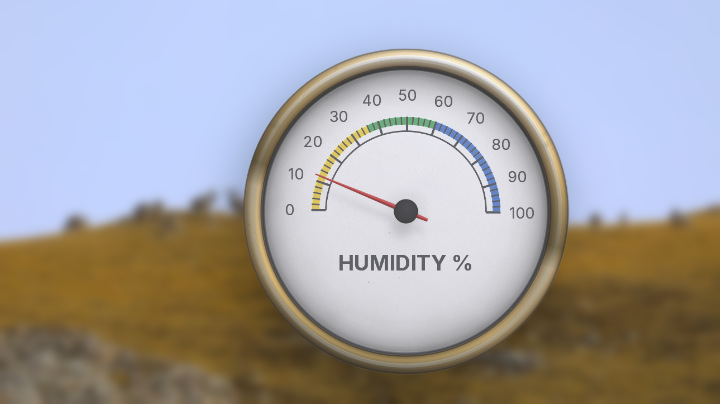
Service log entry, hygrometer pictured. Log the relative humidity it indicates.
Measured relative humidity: 12 %
